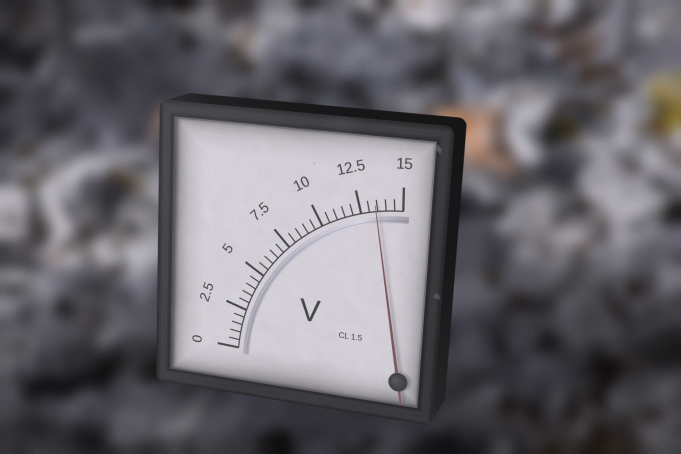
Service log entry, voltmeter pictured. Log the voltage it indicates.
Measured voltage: 13.5 V
